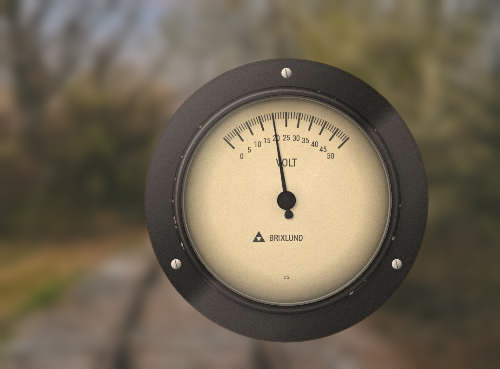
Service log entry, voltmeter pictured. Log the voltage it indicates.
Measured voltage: 20 V
